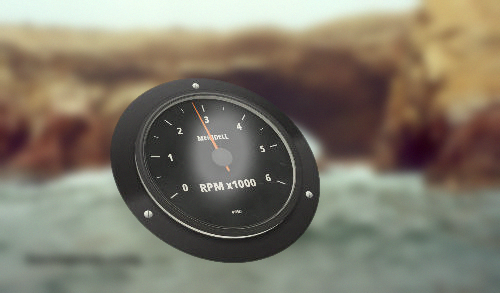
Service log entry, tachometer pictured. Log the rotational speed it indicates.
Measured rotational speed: 2750 rpm
